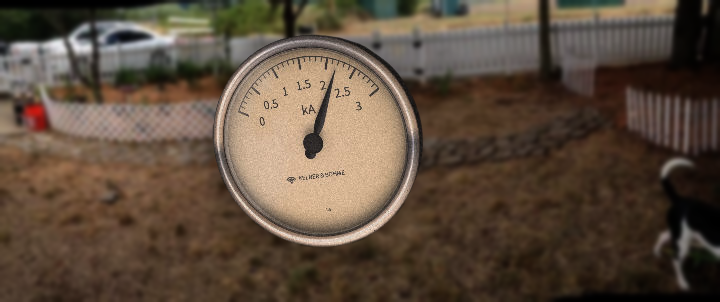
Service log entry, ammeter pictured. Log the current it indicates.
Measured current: 2.2 kA
